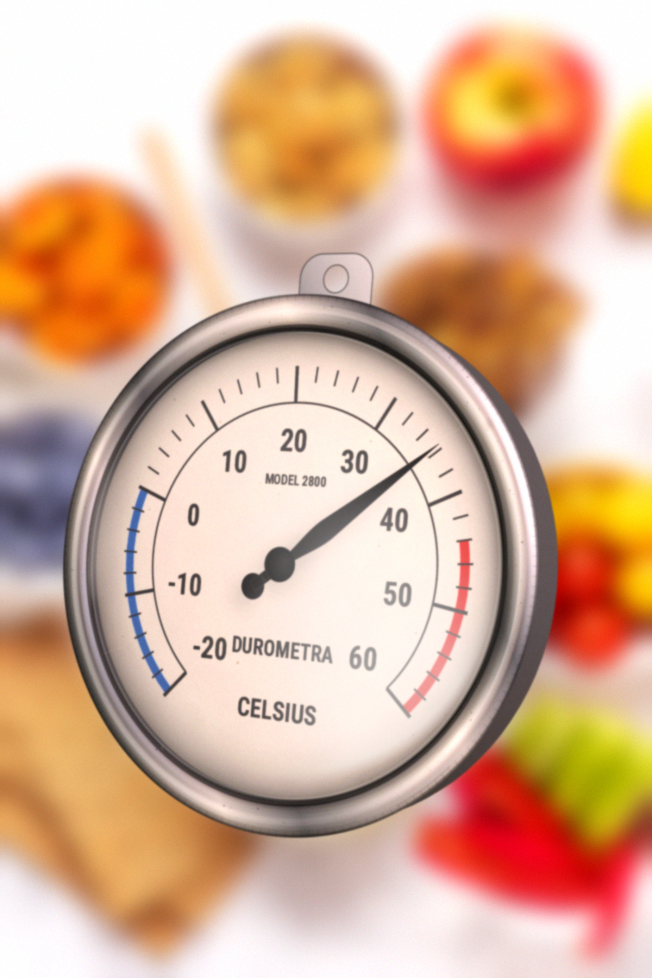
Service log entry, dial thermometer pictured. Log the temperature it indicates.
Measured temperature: 36 °C
